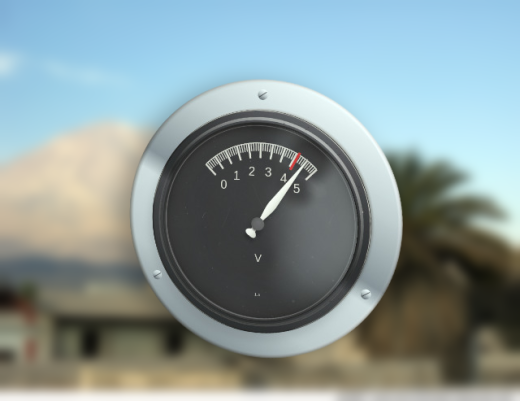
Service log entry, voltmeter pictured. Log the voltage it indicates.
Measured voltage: 4.5 V
